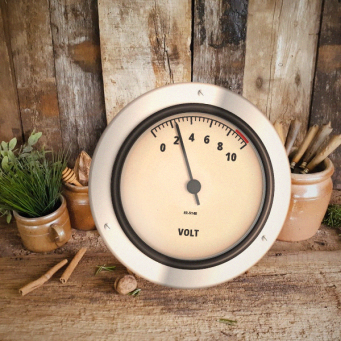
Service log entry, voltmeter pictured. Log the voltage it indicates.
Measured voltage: 2.4 V
